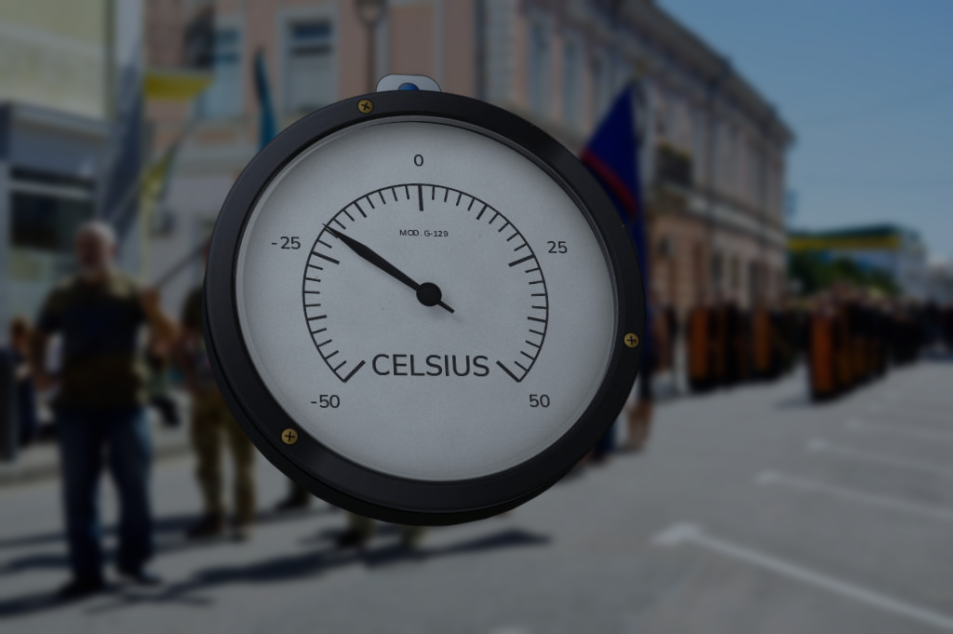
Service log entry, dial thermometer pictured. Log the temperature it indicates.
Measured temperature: -20 °C
